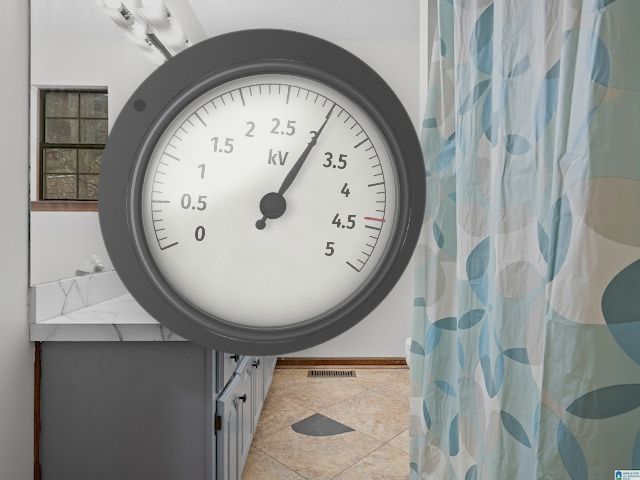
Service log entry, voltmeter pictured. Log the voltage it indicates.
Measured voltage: 3 kV
